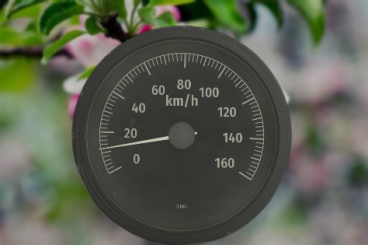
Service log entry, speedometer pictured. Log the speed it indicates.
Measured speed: 12 km/h
